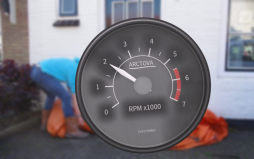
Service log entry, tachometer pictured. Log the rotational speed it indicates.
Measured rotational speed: 2000 rpm
